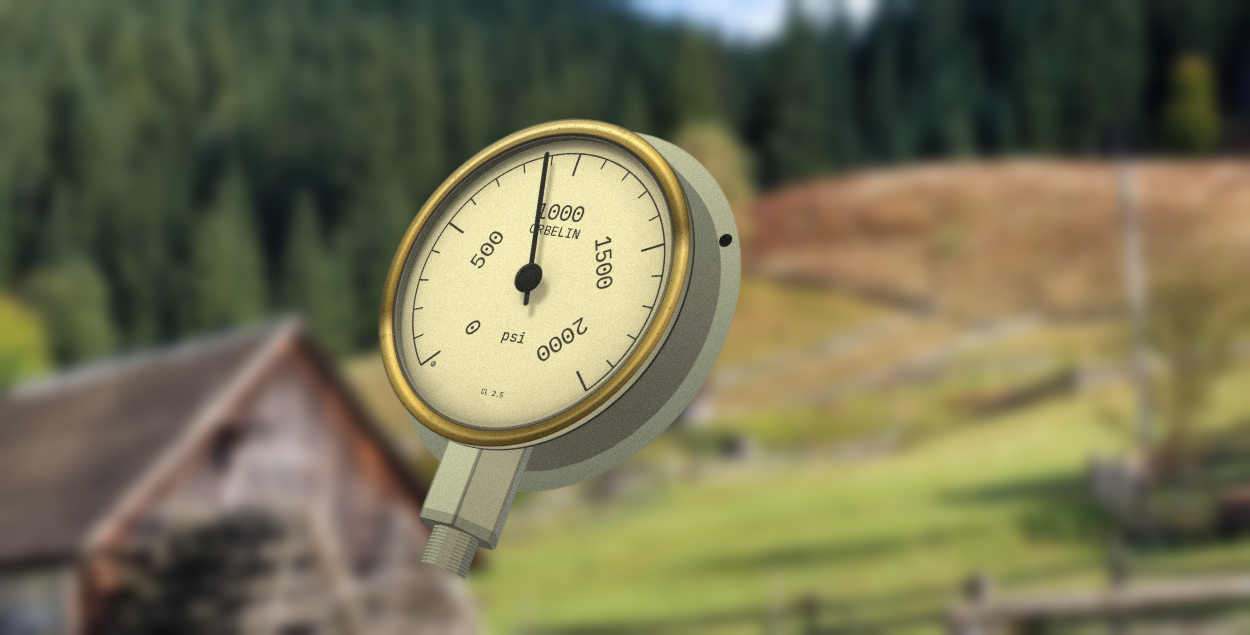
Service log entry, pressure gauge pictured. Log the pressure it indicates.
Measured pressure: 900 psi
